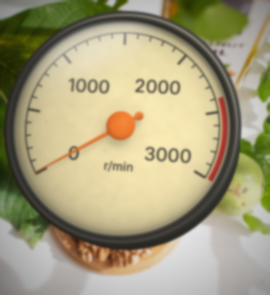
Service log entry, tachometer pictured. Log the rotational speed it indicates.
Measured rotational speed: 0 rpm
